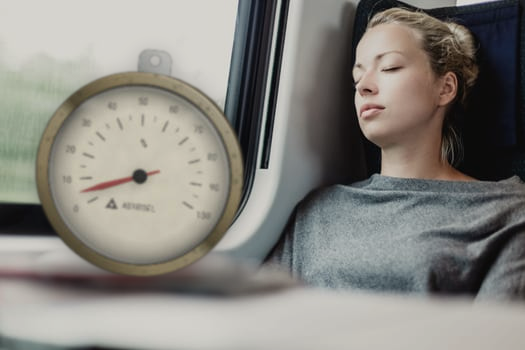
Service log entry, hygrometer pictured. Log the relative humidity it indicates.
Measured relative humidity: 5 %
